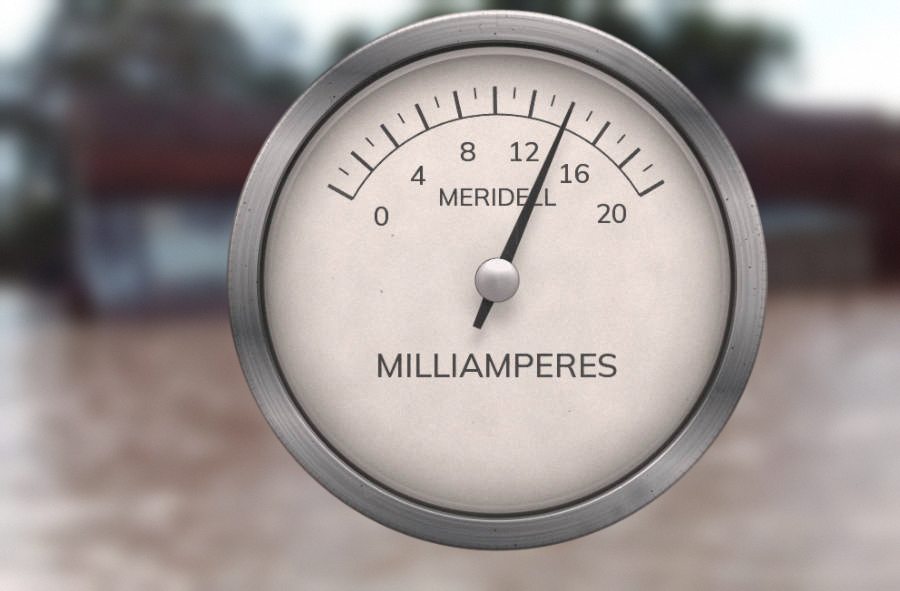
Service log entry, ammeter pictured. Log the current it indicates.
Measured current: 14 mA
